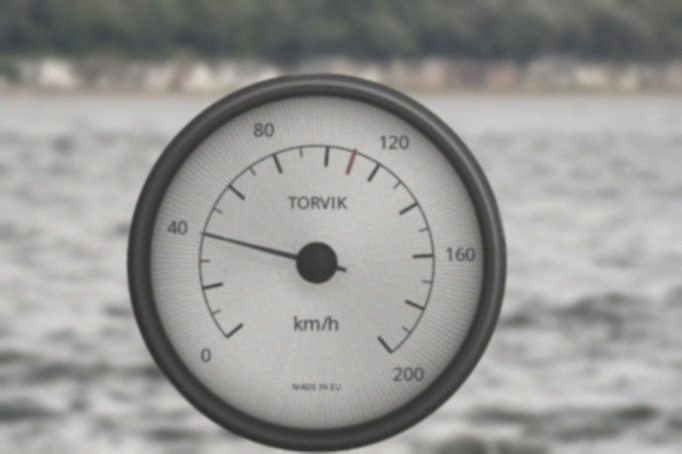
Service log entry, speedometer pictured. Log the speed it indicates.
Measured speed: 40 km/h
